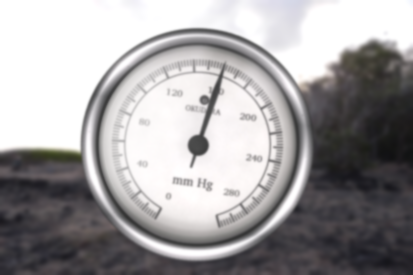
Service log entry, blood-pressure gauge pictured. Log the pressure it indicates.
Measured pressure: 160 mmHg
